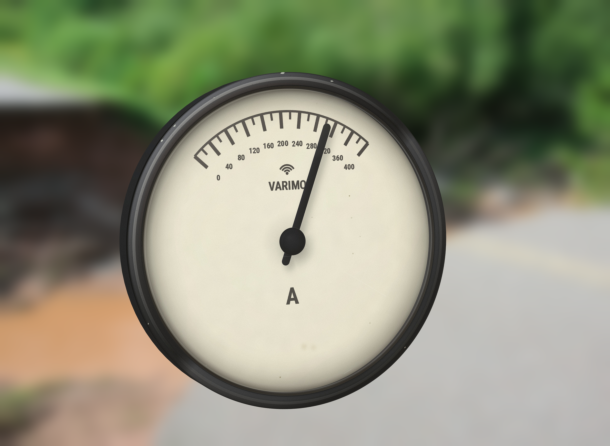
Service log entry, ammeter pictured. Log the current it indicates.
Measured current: 300 A
